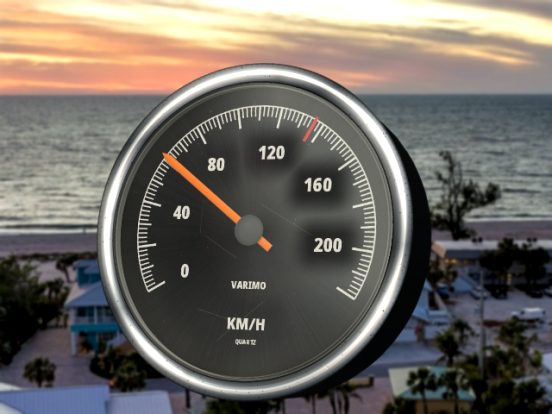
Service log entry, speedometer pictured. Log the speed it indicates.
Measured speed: 62 km/h
